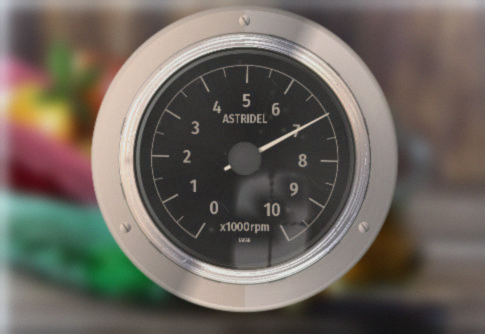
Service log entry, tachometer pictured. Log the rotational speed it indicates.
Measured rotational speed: 7000 rpm
